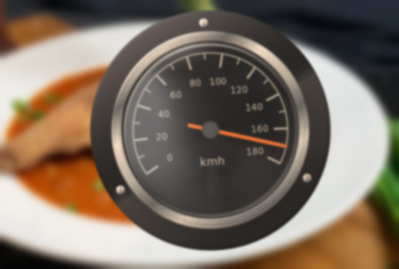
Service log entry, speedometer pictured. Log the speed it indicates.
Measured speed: 170 km/h
